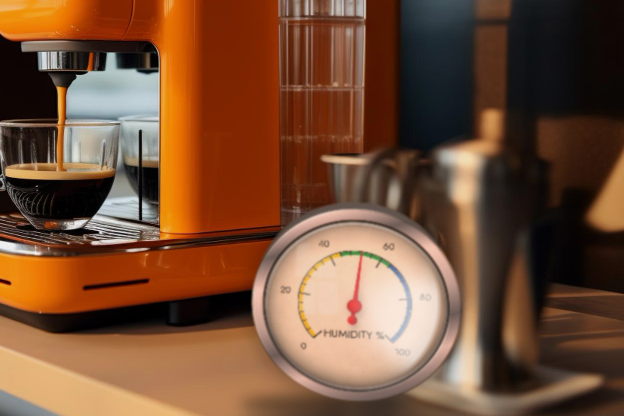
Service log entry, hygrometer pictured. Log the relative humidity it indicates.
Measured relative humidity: 52 %
